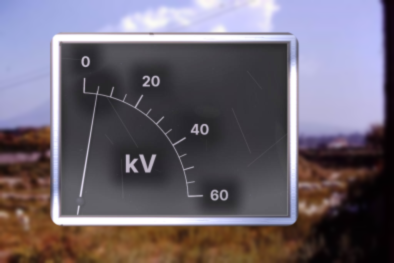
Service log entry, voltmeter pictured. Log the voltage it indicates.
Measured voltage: 5 kV
